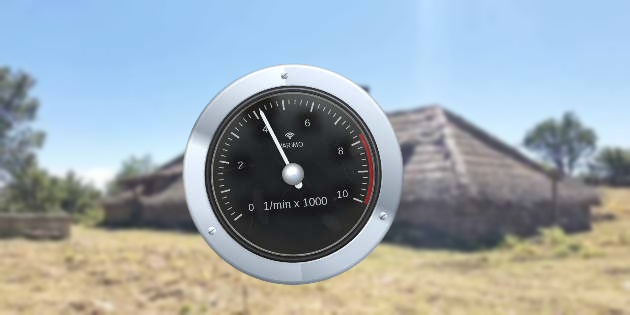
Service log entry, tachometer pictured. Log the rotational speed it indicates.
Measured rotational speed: 4200 rpm
